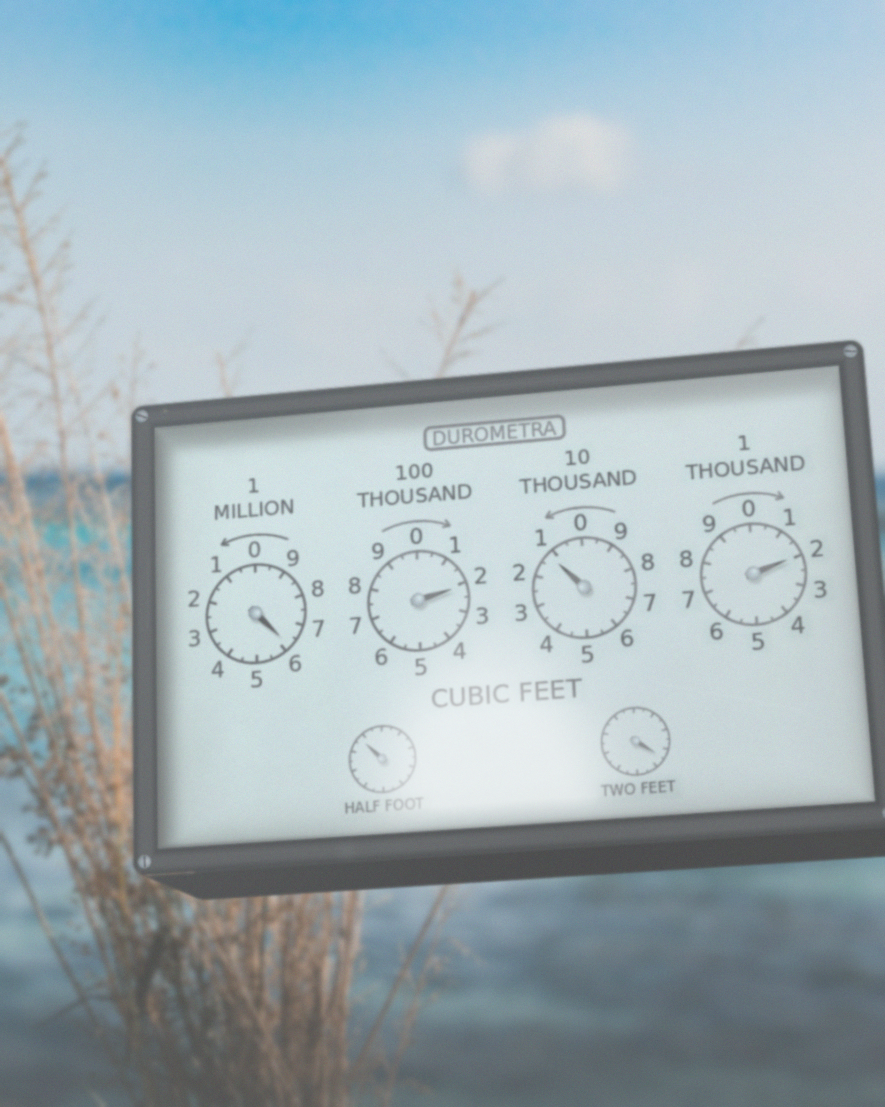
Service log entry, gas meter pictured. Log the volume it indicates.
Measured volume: 621200 ft³
